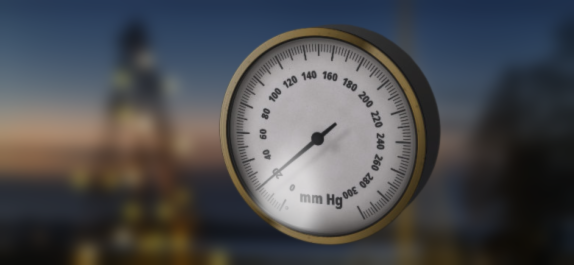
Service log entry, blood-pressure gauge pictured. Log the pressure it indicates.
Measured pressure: 20 mmHg
